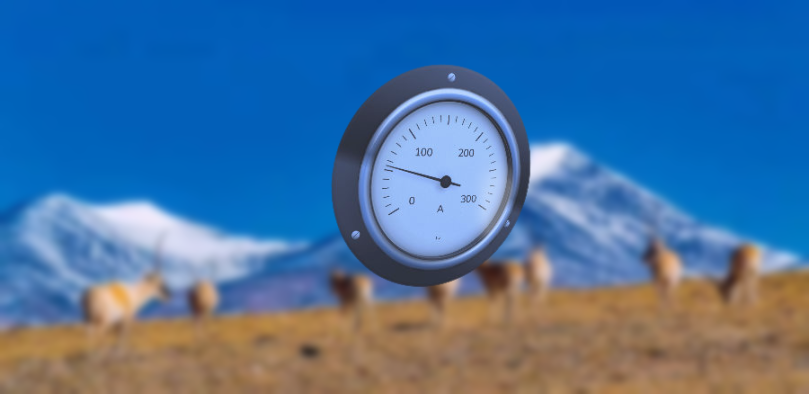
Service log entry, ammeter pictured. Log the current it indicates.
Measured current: 55 A
